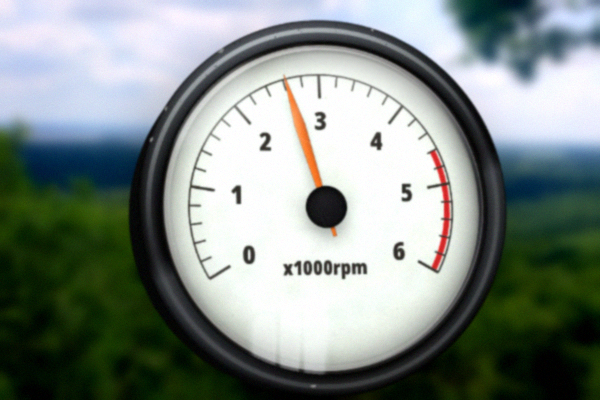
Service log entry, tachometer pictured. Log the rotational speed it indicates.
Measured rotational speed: 2600 rpm
